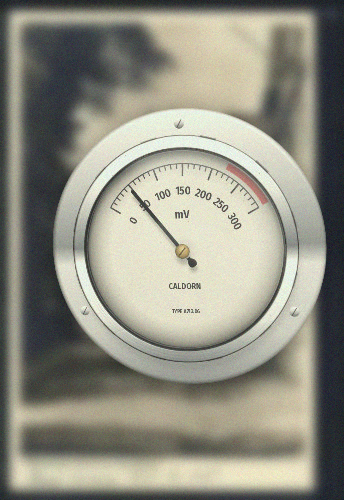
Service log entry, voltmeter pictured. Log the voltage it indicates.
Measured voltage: 50 mV
